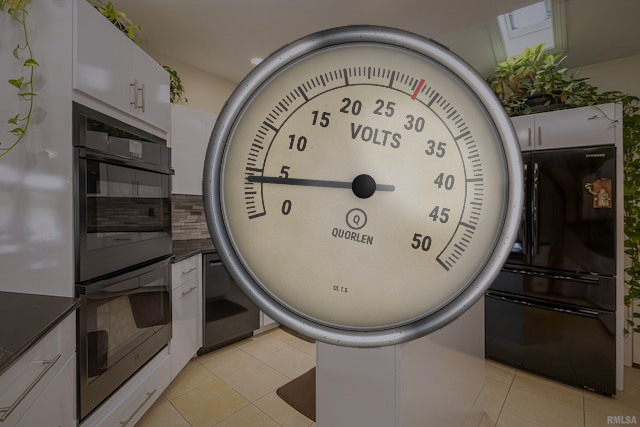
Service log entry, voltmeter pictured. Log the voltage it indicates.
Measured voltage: 4 V
